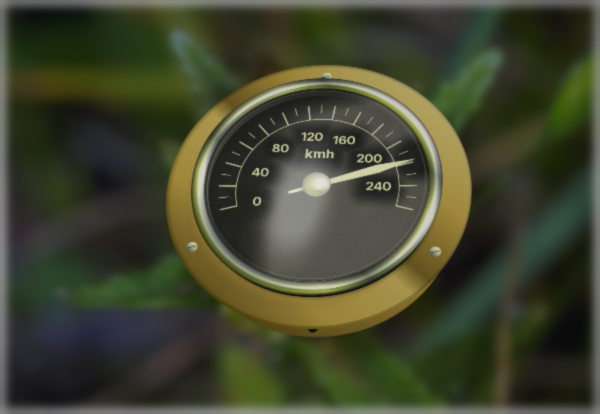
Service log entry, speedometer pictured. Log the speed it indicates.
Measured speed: 220 km/h
